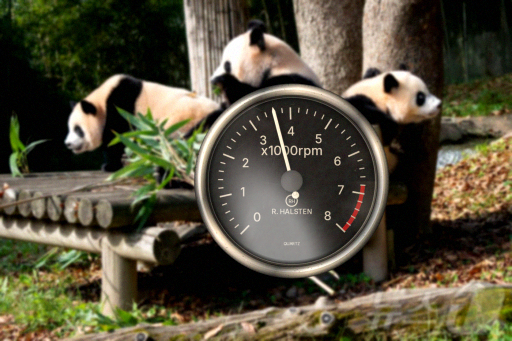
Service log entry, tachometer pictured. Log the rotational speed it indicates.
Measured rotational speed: 3600 rpm
